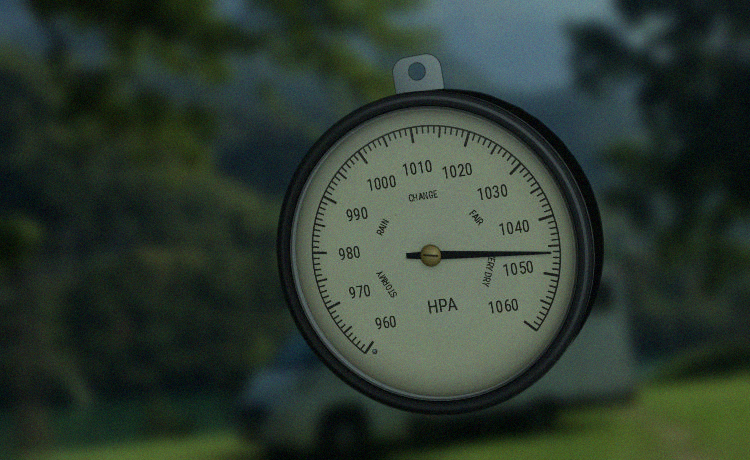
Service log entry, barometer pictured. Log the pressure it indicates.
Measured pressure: 1046 hPa
